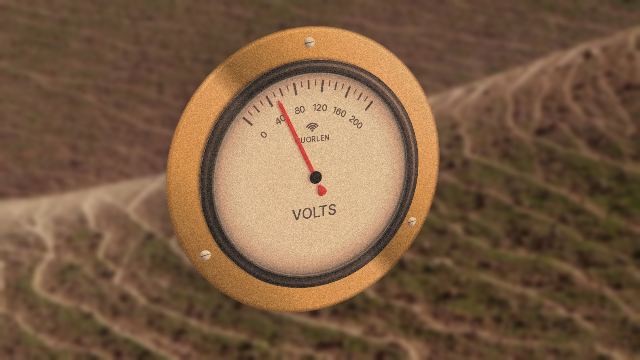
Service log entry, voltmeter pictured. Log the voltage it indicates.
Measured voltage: 50 V
